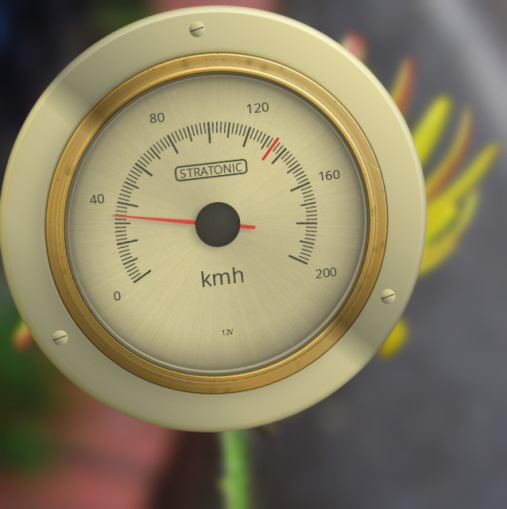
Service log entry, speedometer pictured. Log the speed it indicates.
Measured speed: 34 km/h
